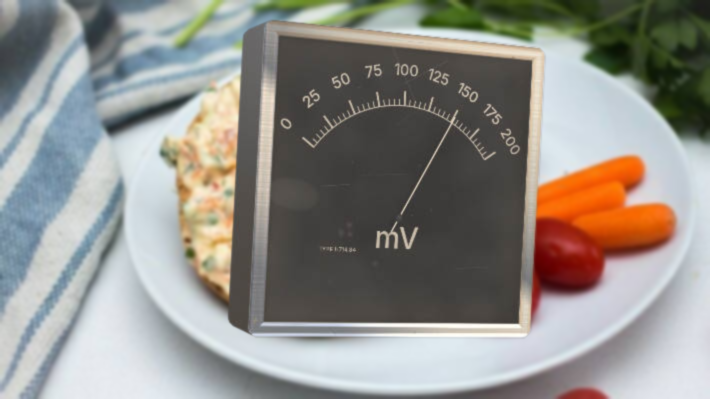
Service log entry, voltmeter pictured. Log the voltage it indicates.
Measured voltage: 150 mV
